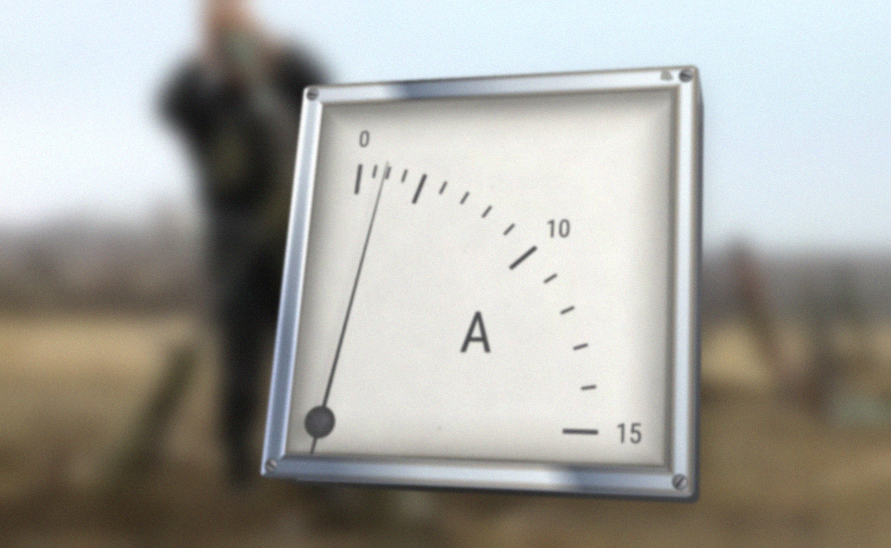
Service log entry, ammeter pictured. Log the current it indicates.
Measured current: 3 A
